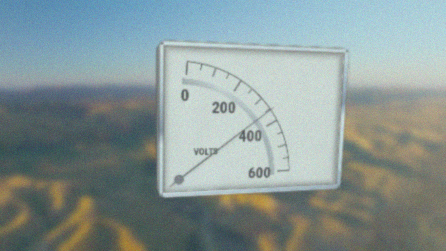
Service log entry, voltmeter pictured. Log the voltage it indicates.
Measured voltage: 350 V
